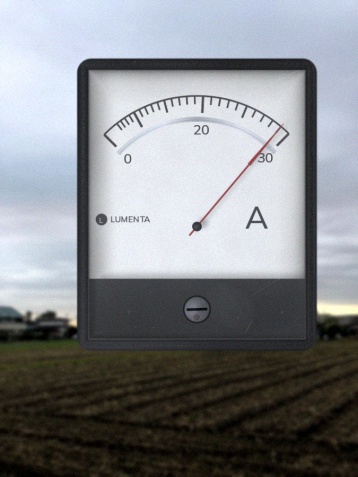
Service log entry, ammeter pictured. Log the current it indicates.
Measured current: 29 A
